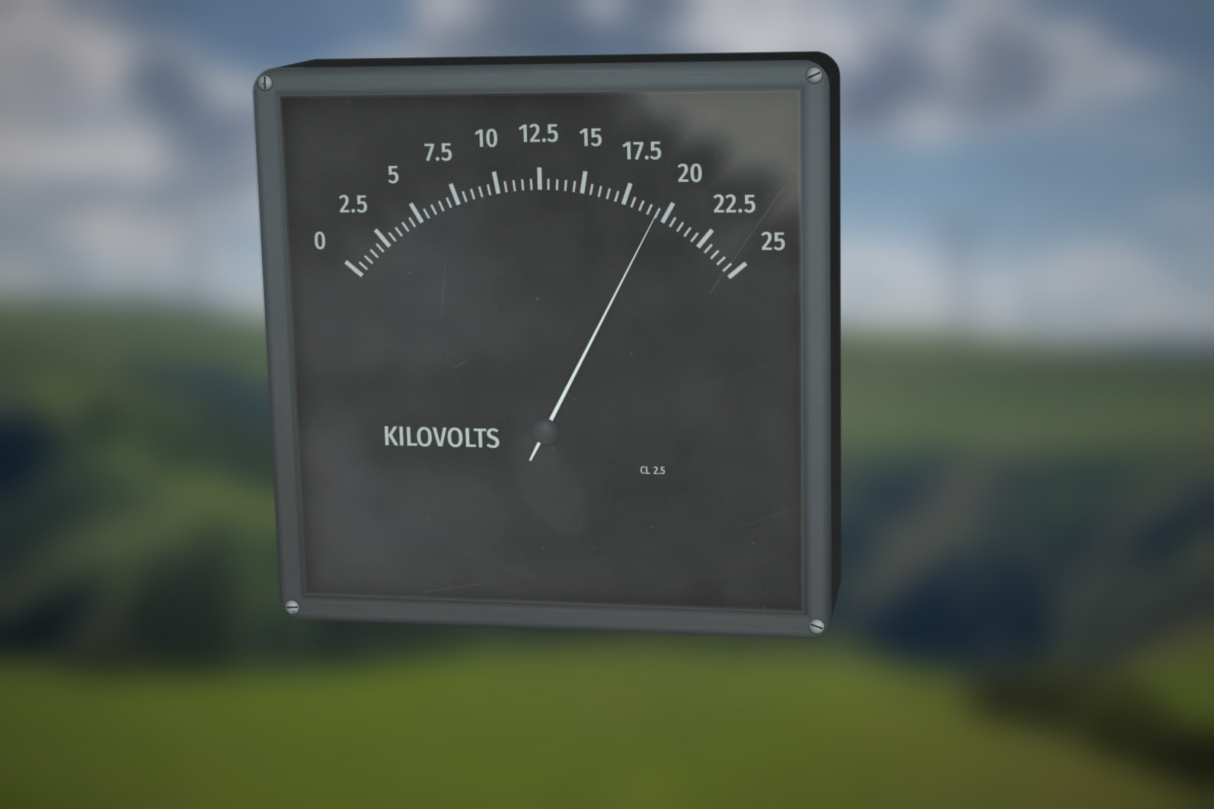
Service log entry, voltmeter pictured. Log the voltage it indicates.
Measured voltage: 19.5 kV
